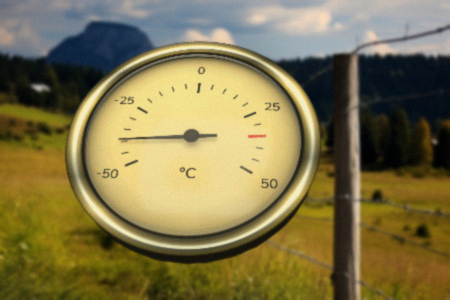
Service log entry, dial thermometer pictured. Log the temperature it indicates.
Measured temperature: -40 °C
